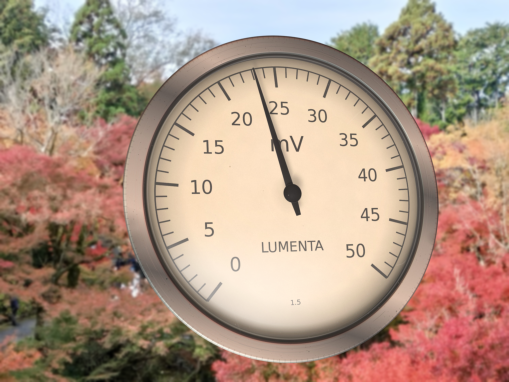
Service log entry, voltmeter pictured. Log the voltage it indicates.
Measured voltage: 23 mV
